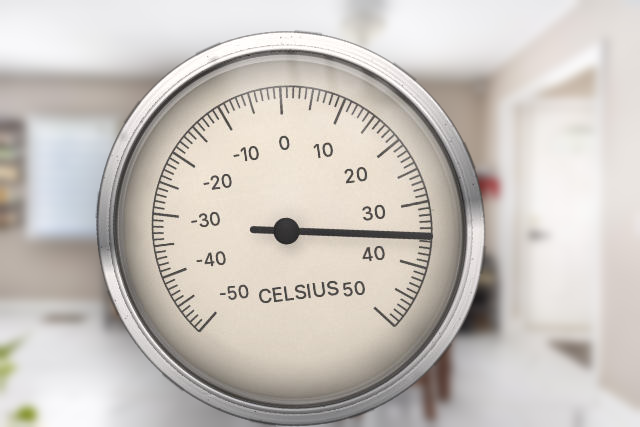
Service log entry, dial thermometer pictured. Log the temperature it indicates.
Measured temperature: 35 °C
